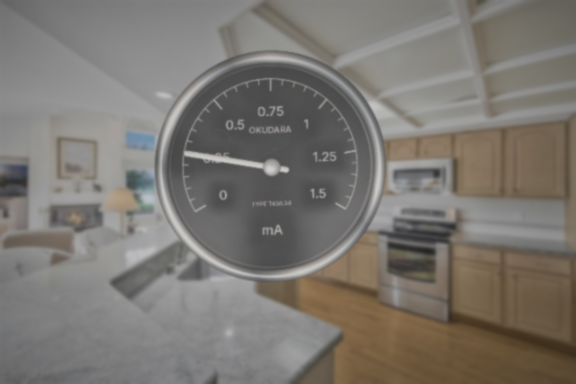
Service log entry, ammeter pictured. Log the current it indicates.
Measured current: 0.25 mA
